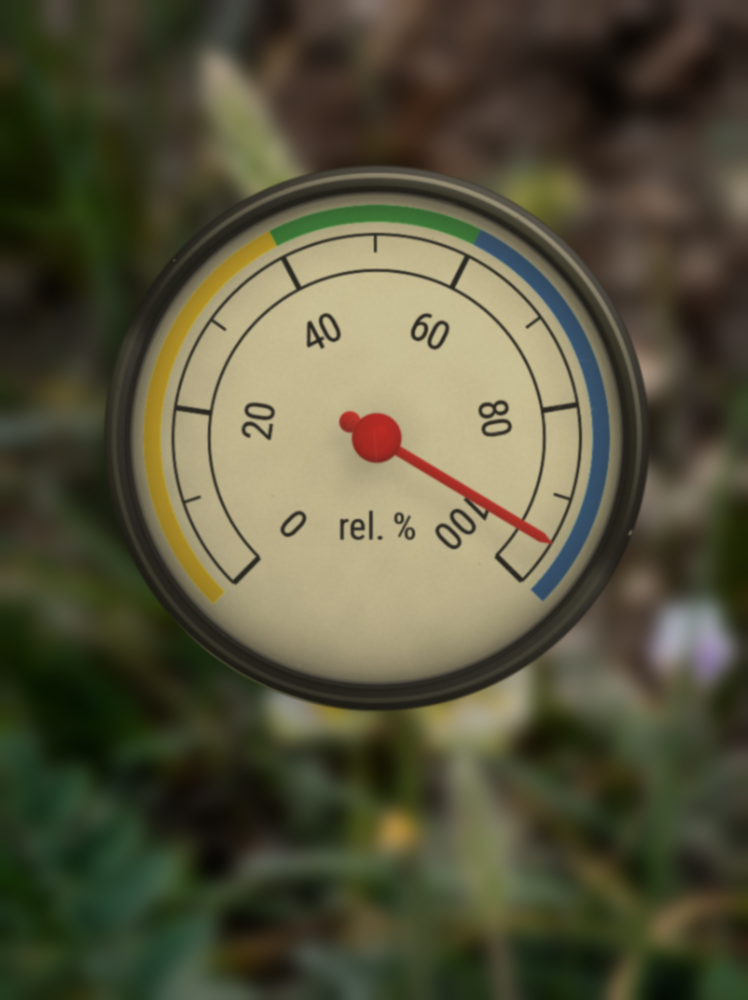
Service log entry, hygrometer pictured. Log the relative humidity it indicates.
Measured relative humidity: 95 %
